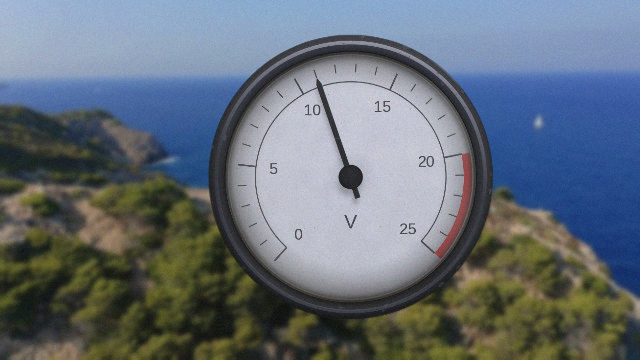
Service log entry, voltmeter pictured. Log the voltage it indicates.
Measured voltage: 11 V
